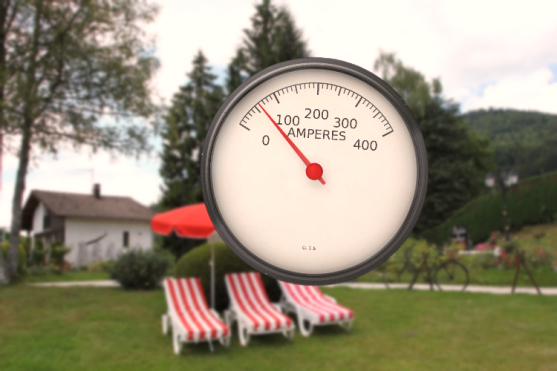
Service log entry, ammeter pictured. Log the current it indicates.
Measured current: 60 A
